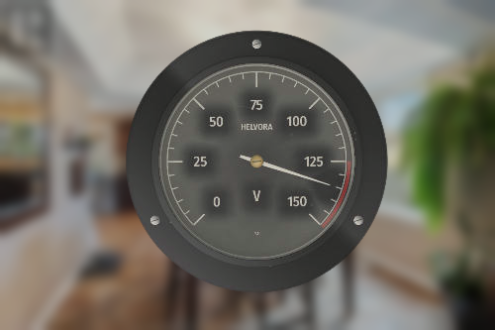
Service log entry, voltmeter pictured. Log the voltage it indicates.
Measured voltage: 135 V
